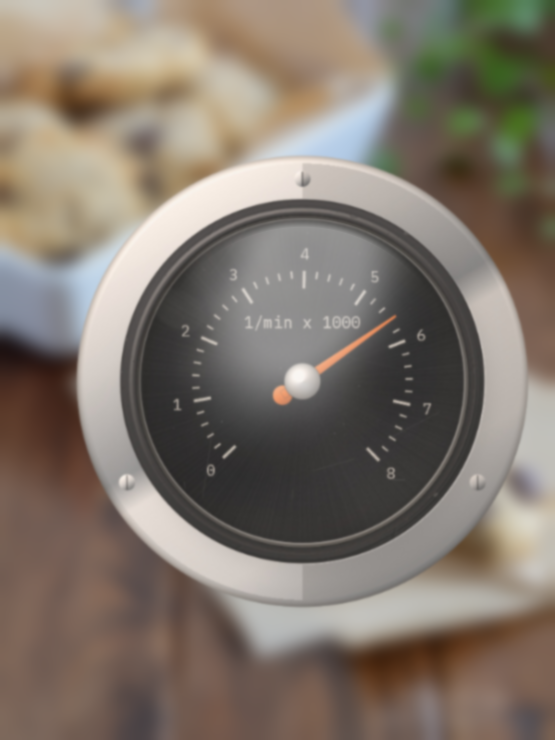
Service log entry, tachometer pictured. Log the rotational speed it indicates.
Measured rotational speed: 5600 rpm
